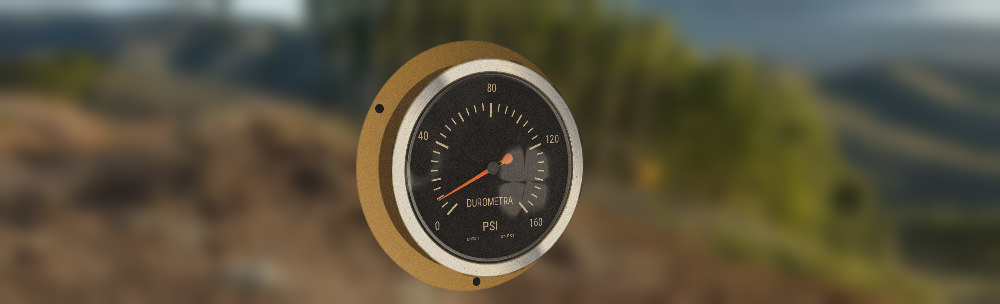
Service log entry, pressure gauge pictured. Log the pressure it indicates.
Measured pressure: 10 psi
